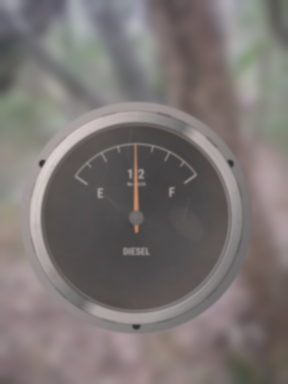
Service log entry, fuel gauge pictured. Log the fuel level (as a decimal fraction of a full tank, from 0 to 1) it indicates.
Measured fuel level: 0.5
